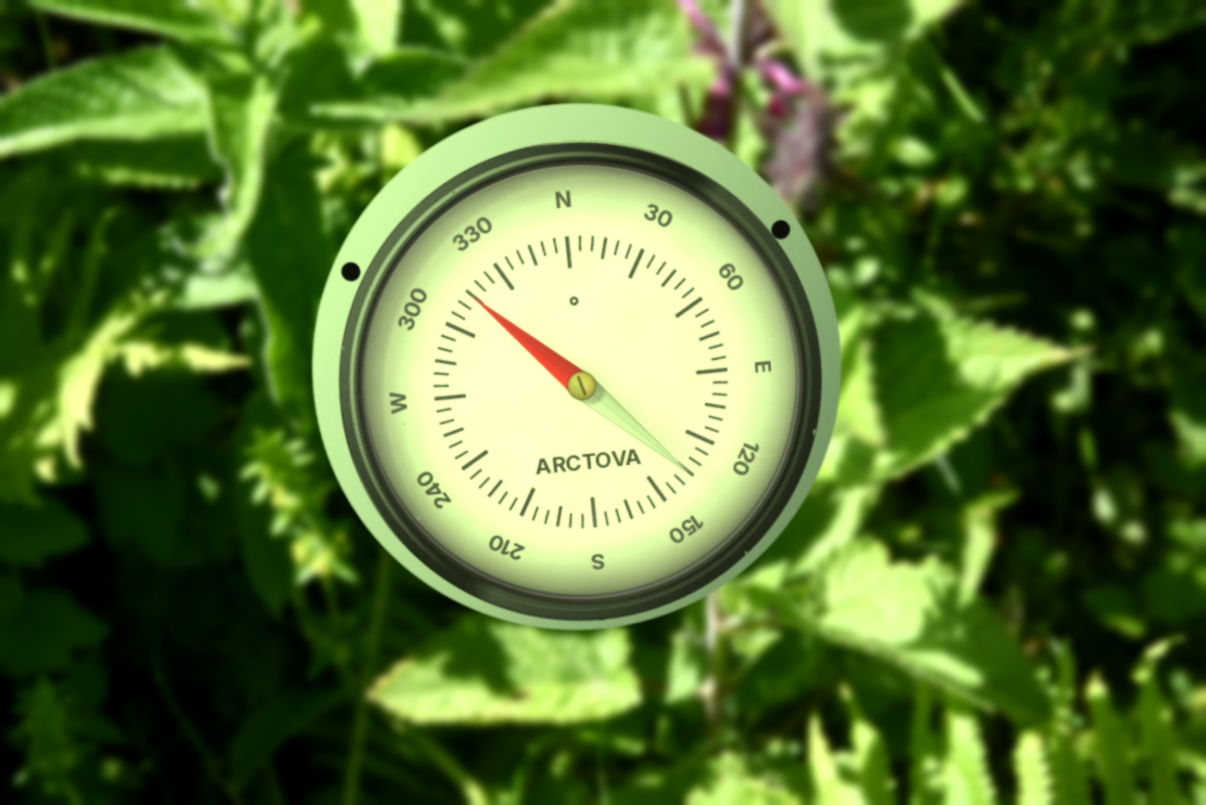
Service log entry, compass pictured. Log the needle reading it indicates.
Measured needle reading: 315 °
